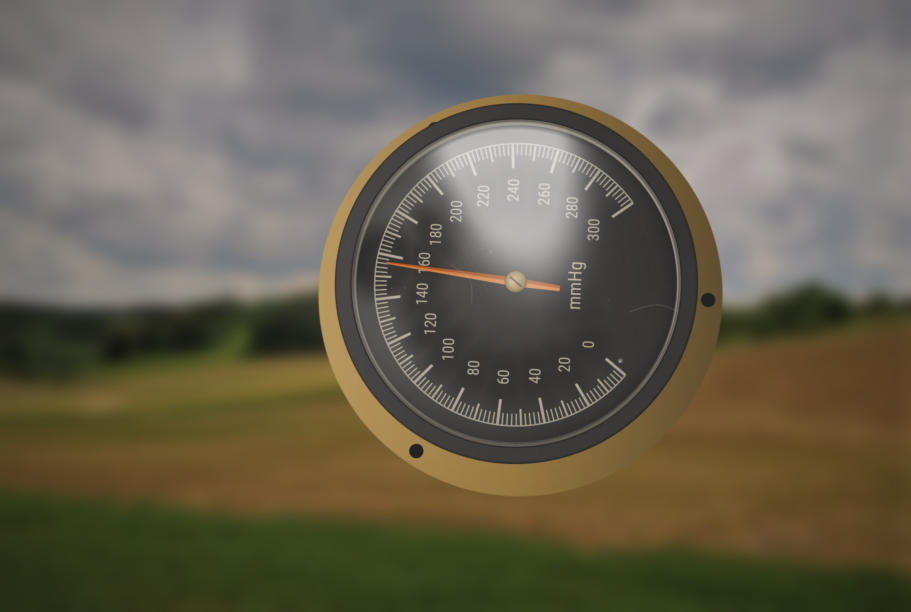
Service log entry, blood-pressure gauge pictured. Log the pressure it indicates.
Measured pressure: 156 mmHg
